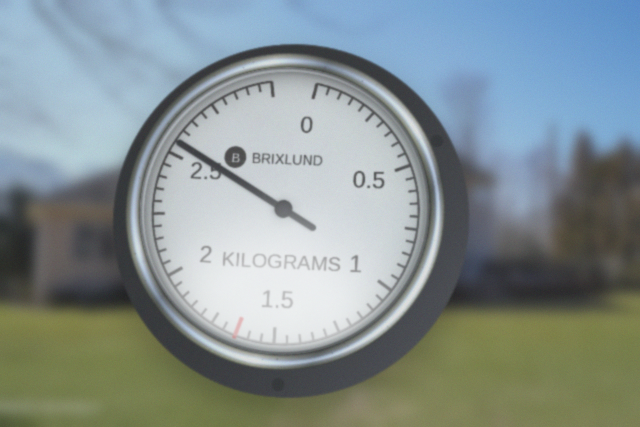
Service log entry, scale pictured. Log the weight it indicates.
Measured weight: 2.55 kg
